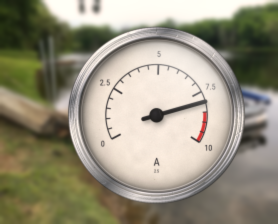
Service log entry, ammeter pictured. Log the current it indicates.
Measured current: 8 A
